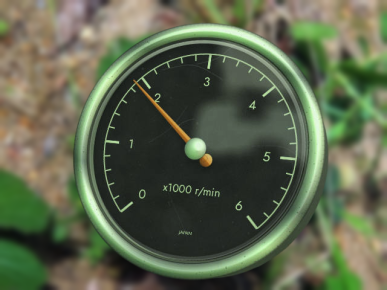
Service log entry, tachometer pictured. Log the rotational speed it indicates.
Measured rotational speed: 1900 rpm
